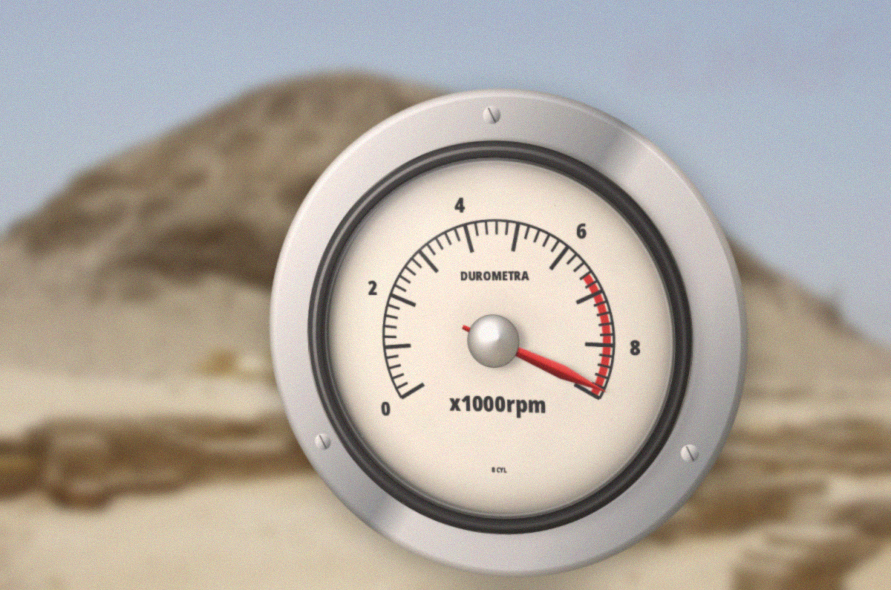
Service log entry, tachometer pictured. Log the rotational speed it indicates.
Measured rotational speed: 8800 rpm
